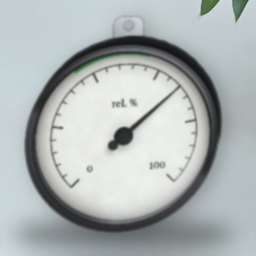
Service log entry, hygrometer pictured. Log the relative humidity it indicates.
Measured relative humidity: 68 %
